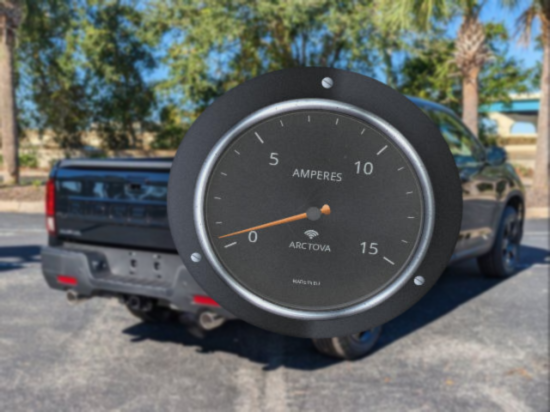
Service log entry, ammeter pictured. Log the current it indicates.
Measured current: 0.5 A
